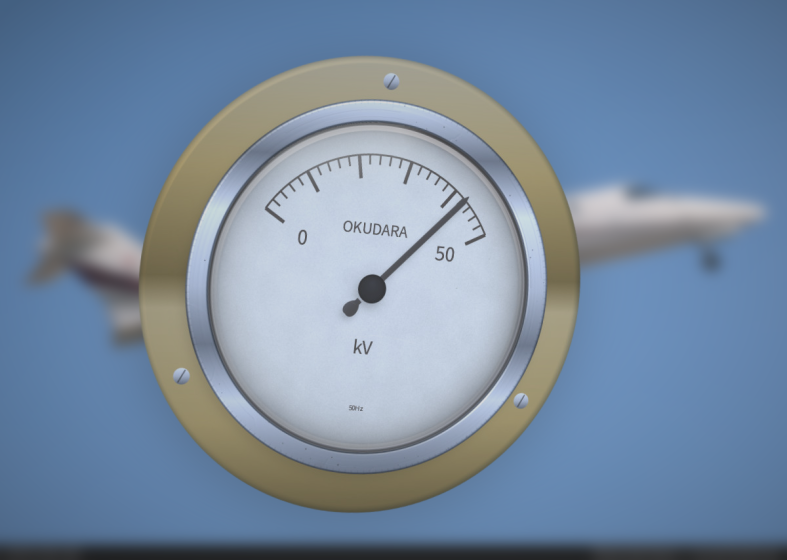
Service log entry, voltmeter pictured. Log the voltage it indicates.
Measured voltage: 42 kV
